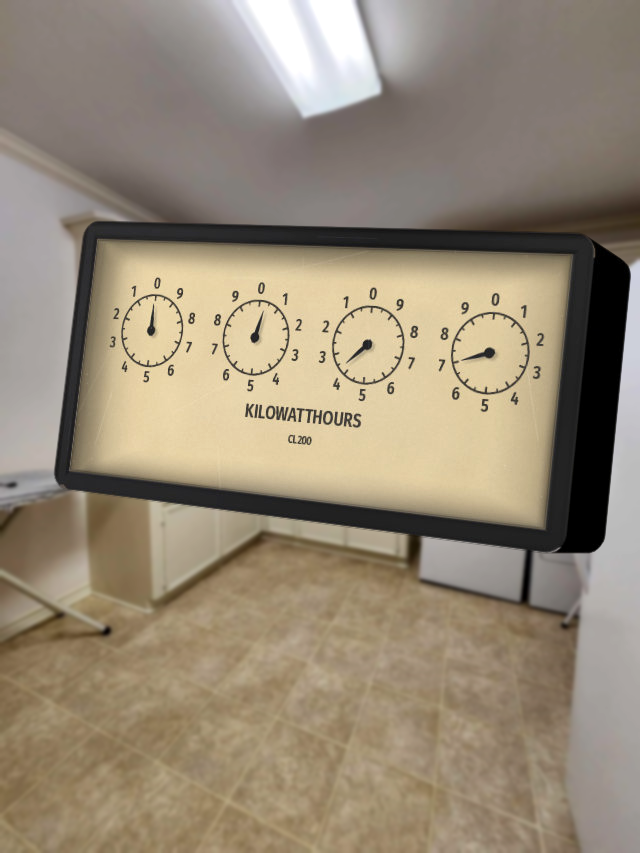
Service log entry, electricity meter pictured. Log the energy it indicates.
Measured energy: 37 kWh
